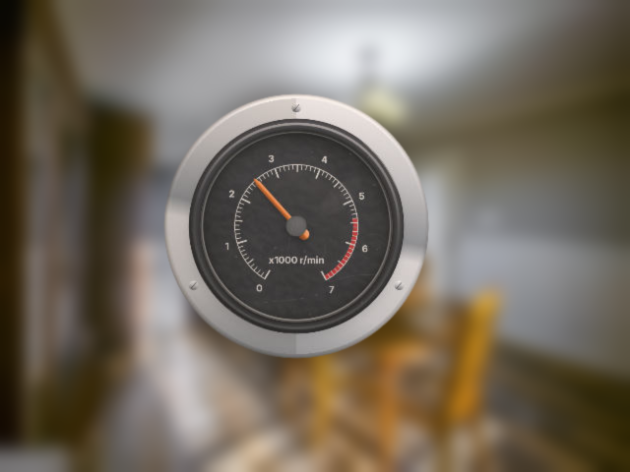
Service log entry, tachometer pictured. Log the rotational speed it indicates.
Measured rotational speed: 2500 rpm
